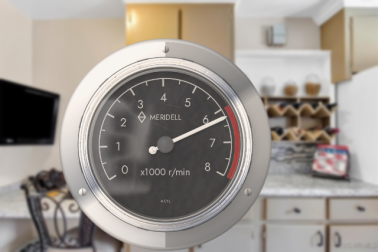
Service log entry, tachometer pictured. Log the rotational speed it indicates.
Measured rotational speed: 6250 rpm
